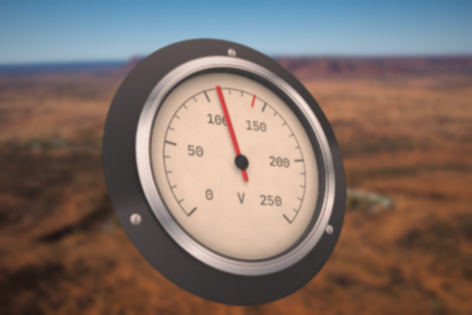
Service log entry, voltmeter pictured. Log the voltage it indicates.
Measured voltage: 110 V
